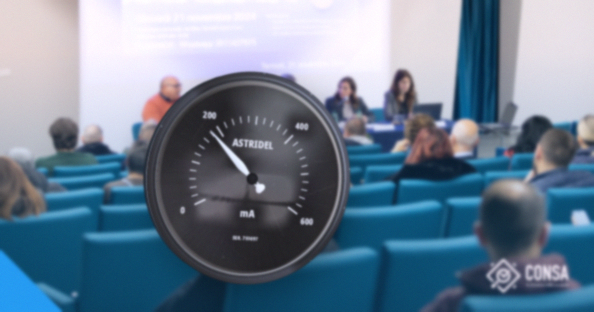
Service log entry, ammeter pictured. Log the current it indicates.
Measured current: 180 mA
